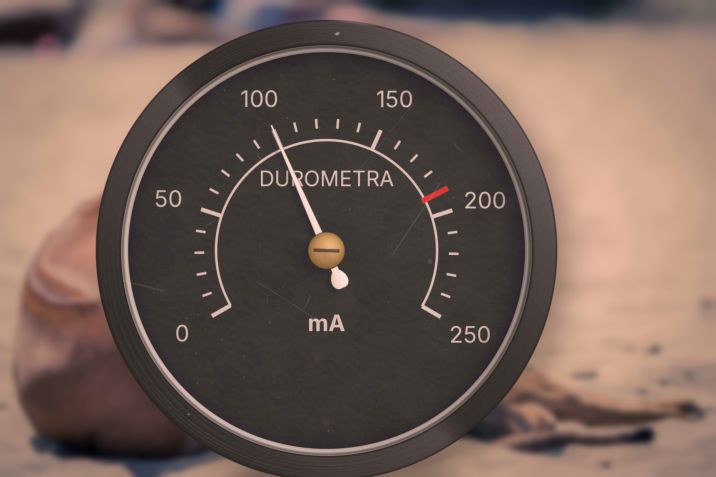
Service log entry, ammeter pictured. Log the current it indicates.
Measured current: 100 mA
